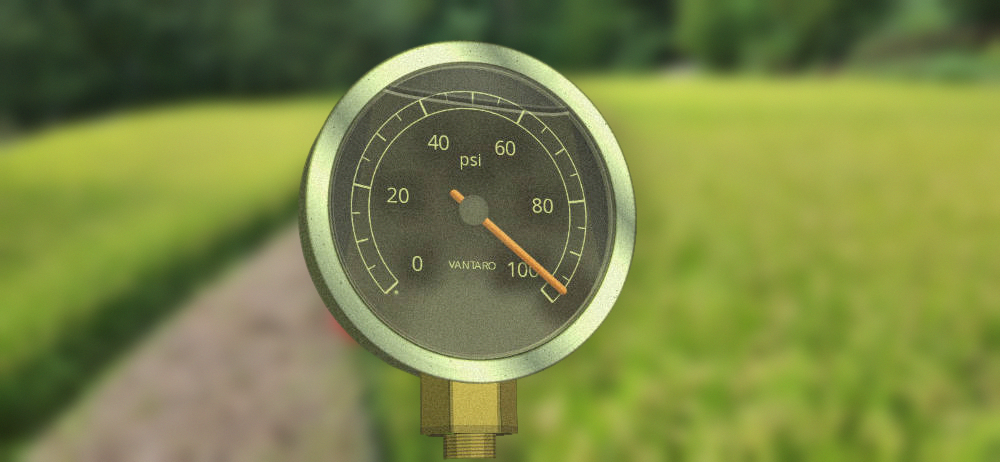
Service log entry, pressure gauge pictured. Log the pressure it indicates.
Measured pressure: 97.5 psi
